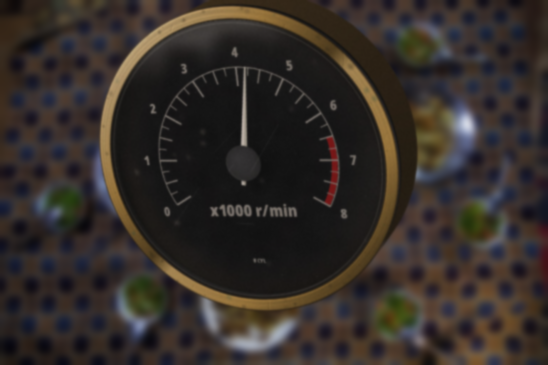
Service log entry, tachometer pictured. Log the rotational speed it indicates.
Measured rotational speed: 4250 rpm
